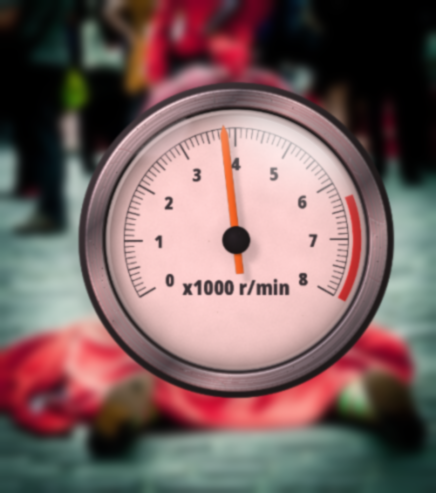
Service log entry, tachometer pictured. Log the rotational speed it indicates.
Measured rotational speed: 3800 rpm
